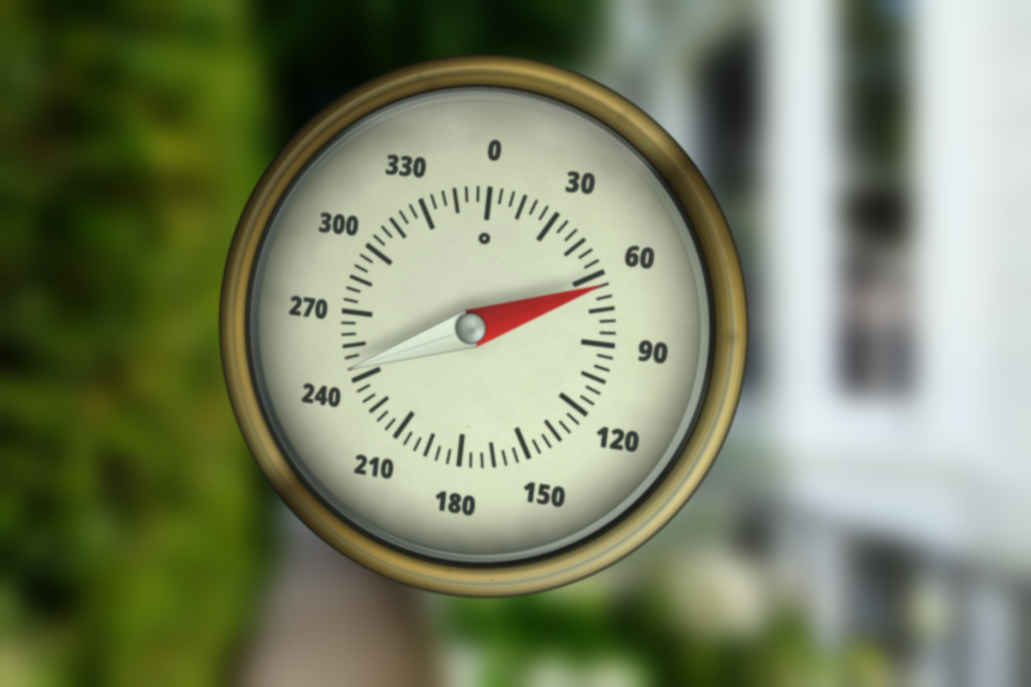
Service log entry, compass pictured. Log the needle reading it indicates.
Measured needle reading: 65 °
